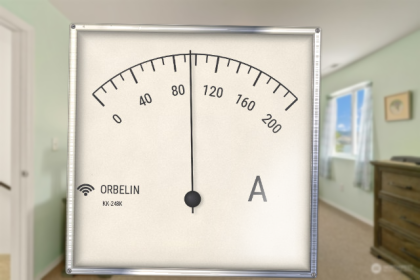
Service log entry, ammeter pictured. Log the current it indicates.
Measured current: 95 A
